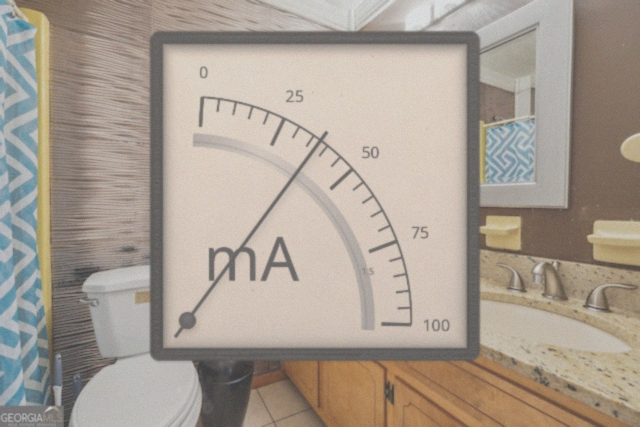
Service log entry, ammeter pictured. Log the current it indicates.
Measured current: 37.5 mA
